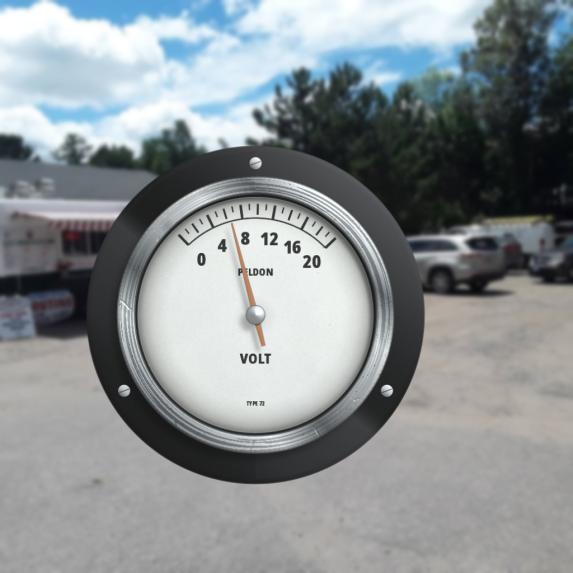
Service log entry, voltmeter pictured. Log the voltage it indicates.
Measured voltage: 6.5 V
